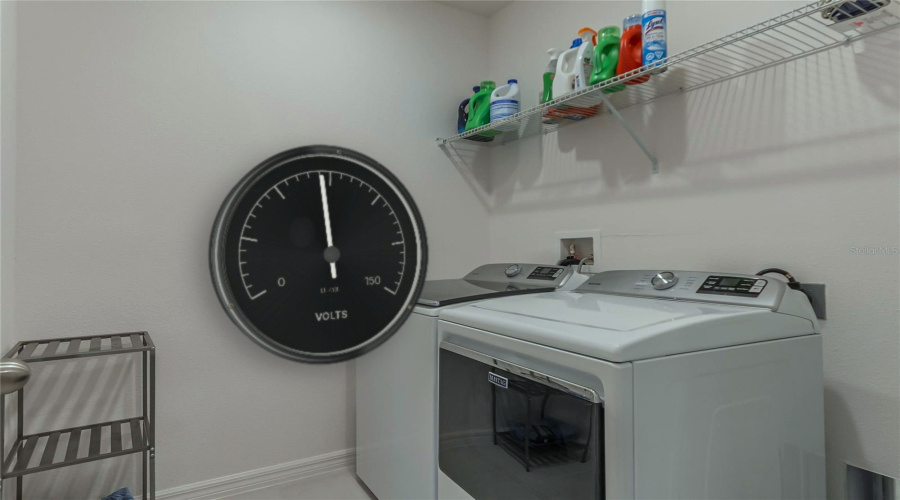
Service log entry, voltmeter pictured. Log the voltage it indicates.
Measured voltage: 70 V
